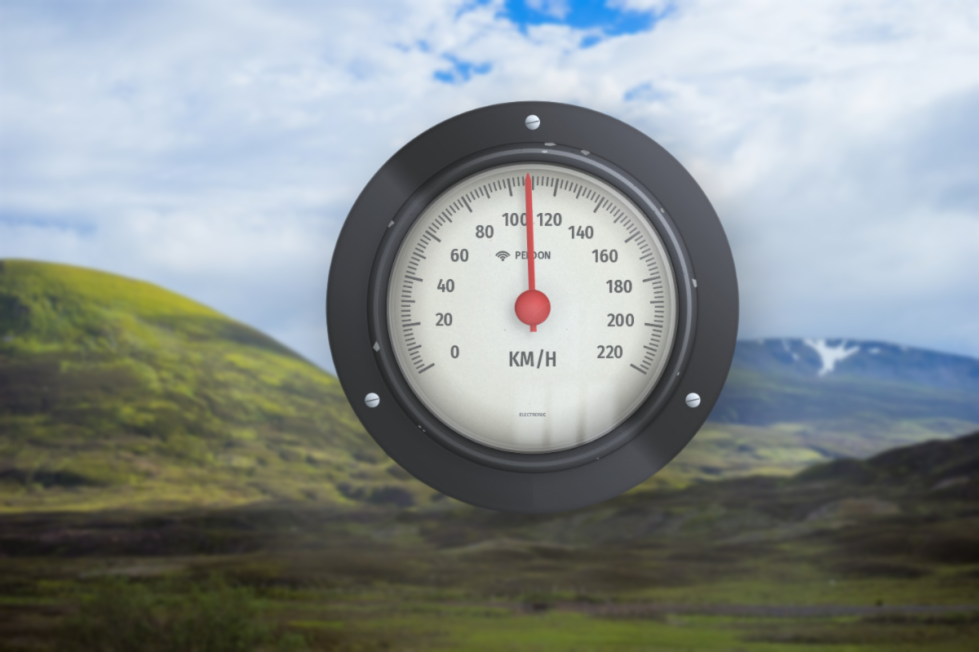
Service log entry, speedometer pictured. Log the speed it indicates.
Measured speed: 108 km/h
